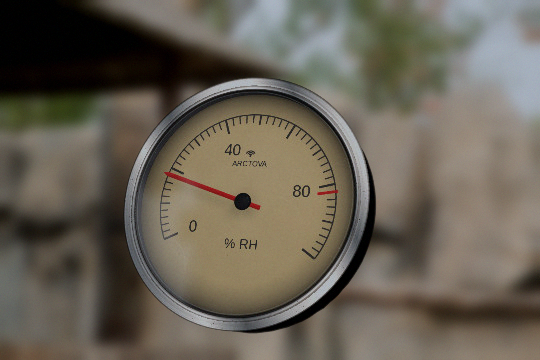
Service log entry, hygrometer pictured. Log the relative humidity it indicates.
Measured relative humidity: 18 %
